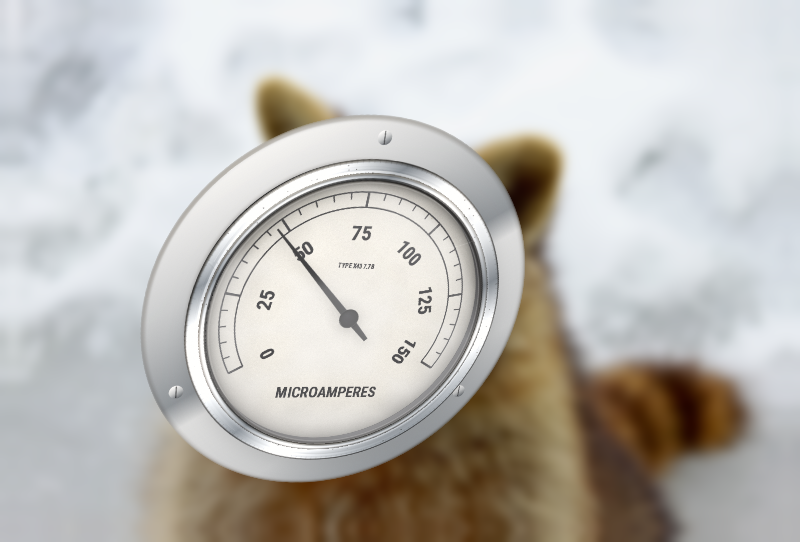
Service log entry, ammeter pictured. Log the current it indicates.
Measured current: 47.5 µA
